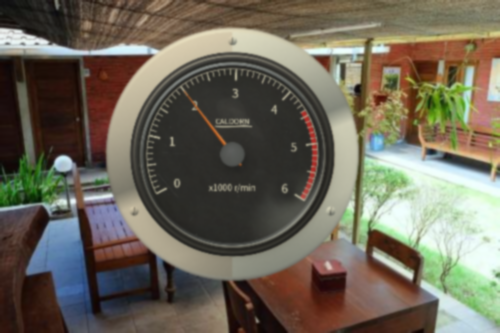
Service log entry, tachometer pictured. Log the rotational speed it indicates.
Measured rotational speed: 2000 rpm
